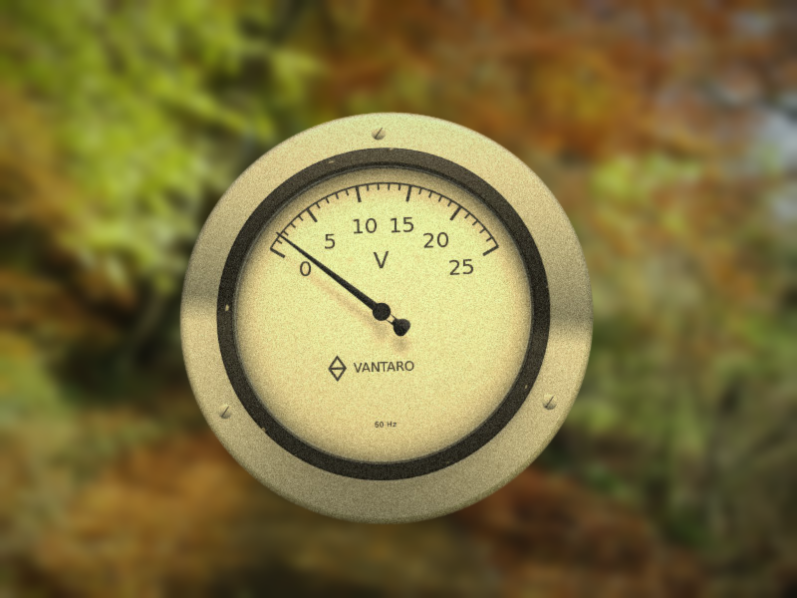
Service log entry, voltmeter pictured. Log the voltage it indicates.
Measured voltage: 1.5 V
